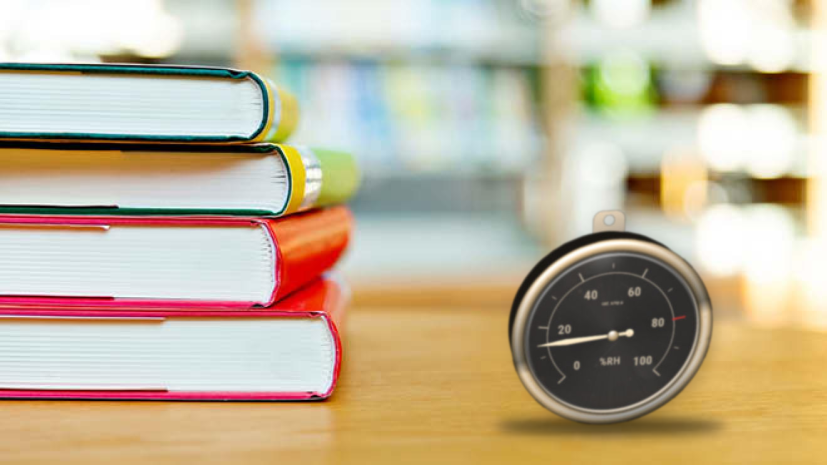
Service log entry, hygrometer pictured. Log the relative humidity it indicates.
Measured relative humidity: 15 %
